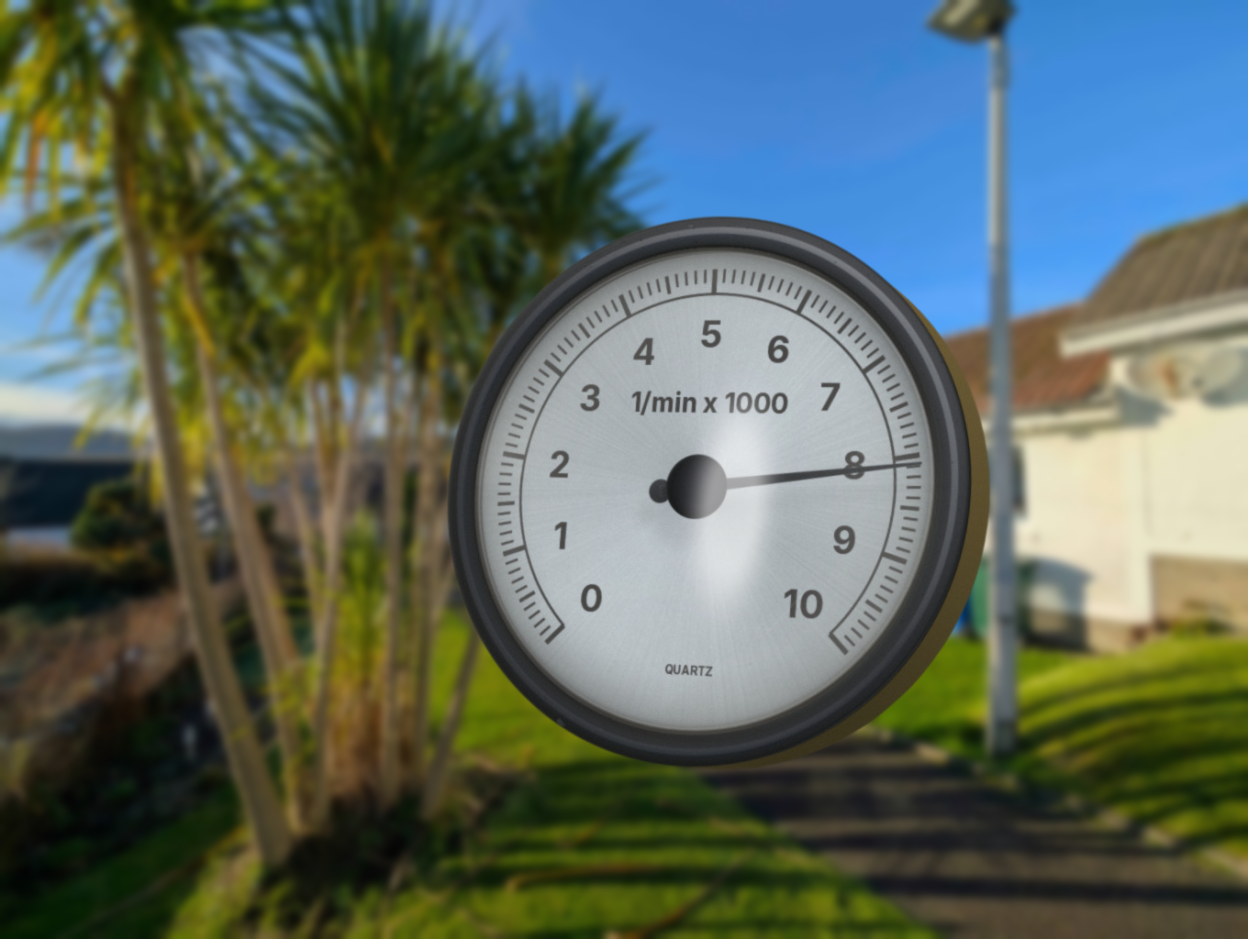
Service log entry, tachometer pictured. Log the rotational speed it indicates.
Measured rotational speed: 8100 rpm
